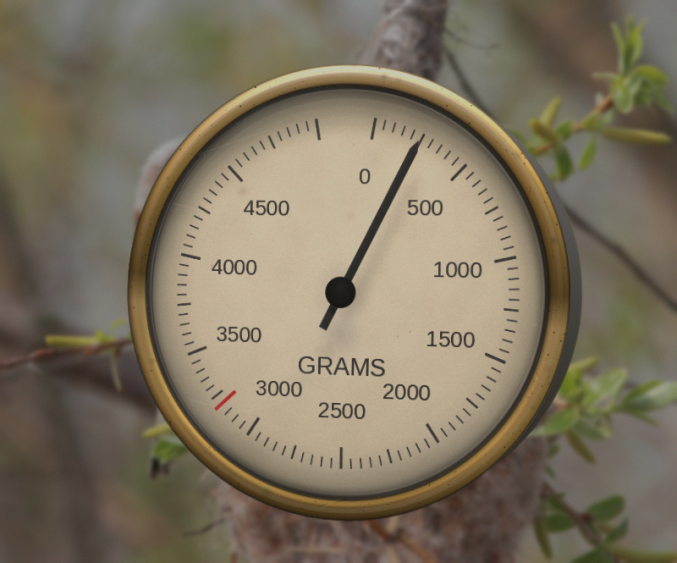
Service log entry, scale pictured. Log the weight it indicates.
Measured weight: 250 g
